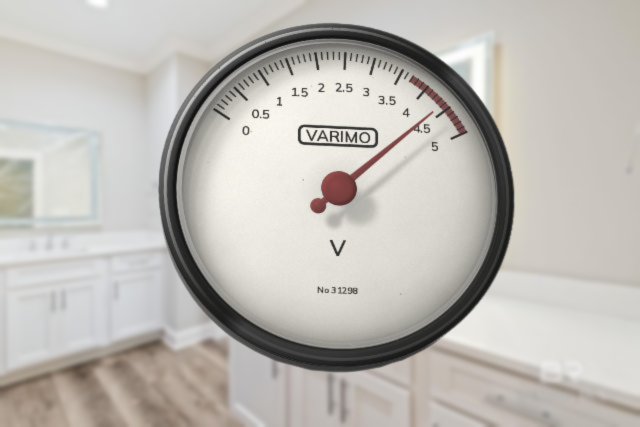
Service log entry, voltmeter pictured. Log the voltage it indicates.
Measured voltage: 4.4 V
